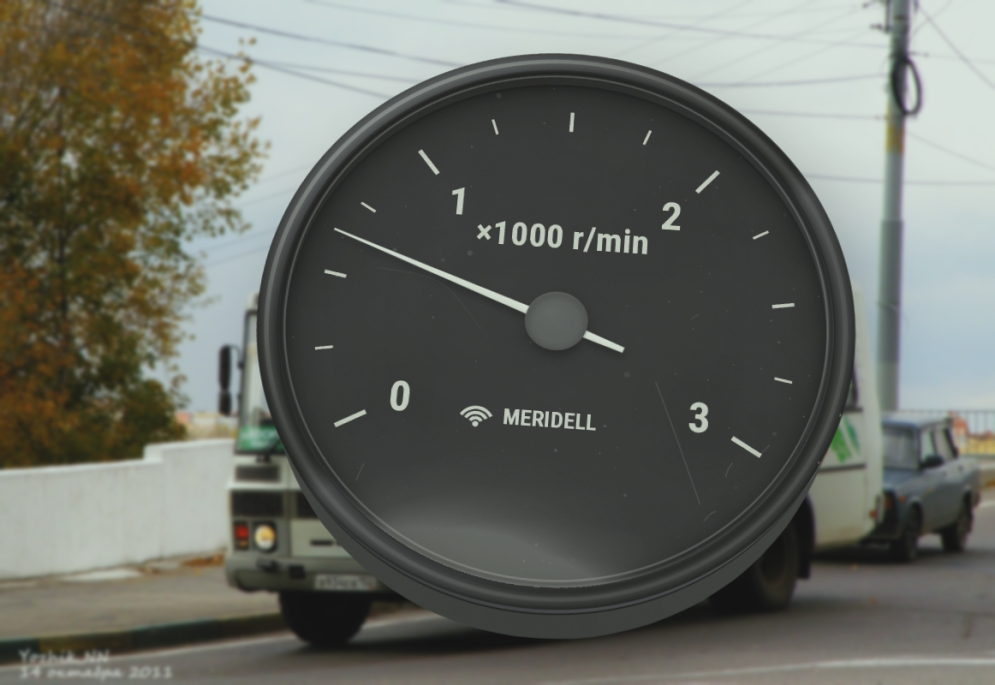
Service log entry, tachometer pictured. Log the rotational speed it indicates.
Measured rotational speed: 625 rpm
